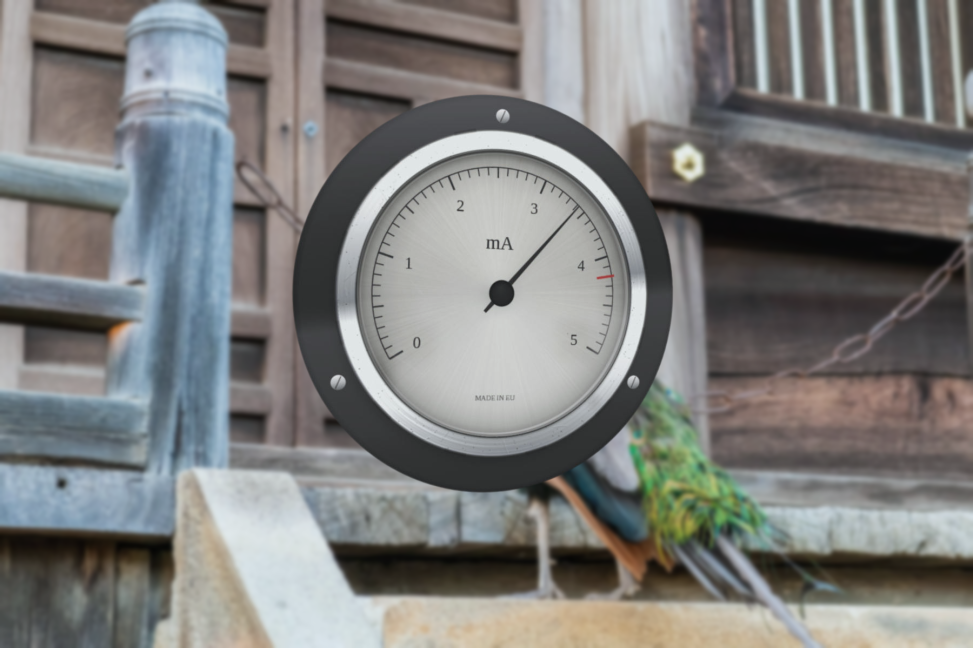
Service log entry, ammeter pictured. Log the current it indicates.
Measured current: 3.4 mA
